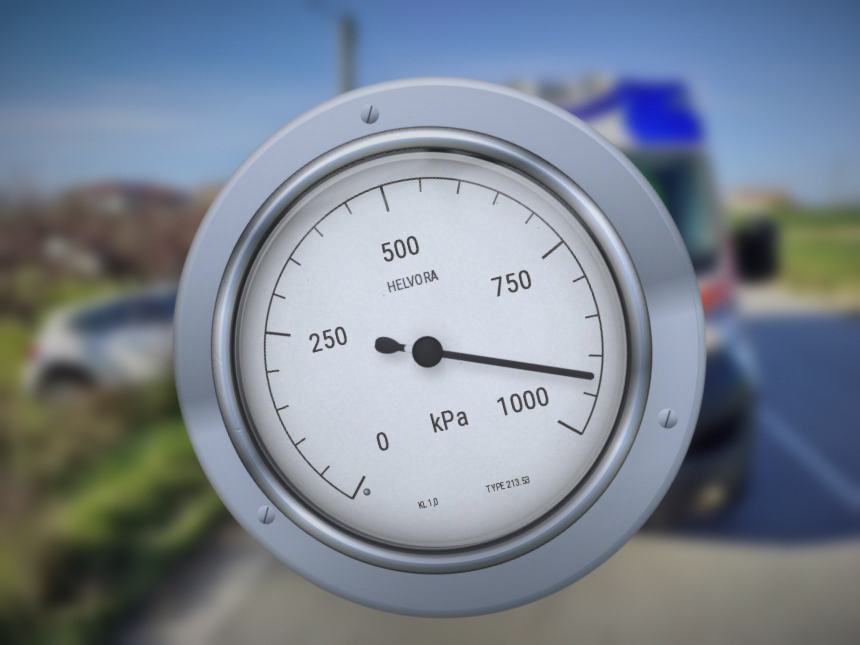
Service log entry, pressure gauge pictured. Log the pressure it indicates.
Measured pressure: 925 kPa
